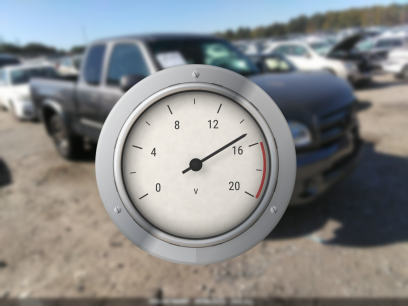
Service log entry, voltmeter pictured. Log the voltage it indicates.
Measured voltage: 15 V
